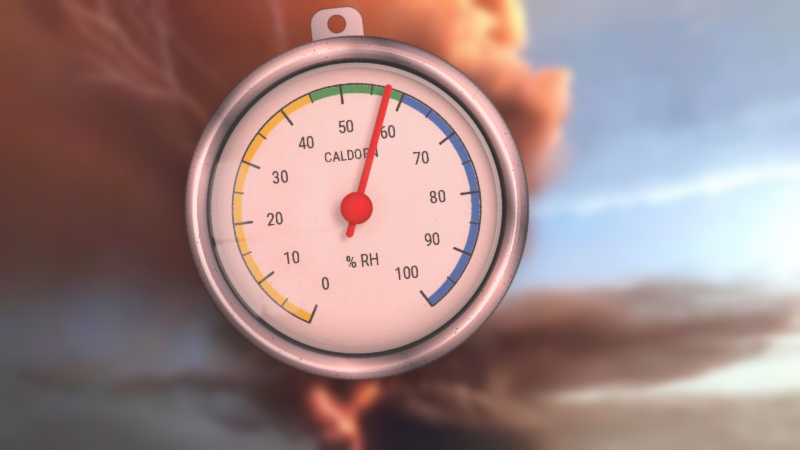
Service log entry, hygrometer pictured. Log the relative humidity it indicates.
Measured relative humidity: 57.5 %
